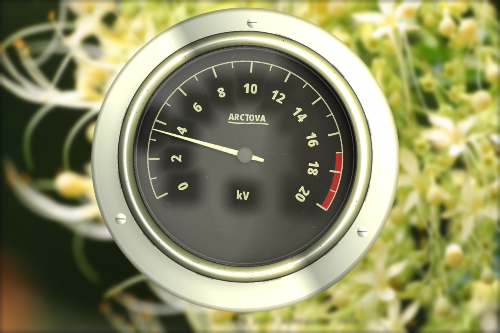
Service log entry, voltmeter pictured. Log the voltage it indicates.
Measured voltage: 3.5 kV
